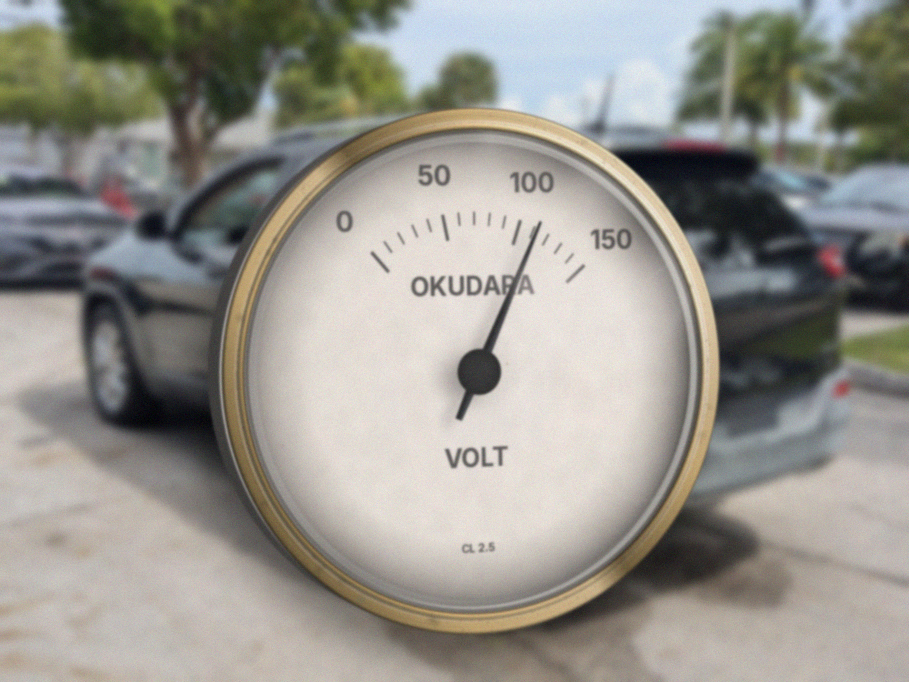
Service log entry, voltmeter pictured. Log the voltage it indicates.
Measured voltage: 110 V
